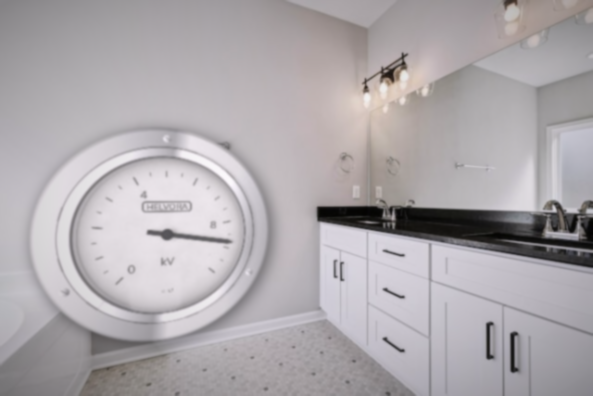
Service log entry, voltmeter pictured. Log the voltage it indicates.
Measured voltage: 8.75 kV
